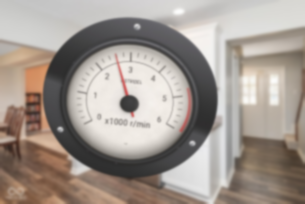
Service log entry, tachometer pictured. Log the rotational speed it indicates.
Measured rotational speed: 2600 rpm
